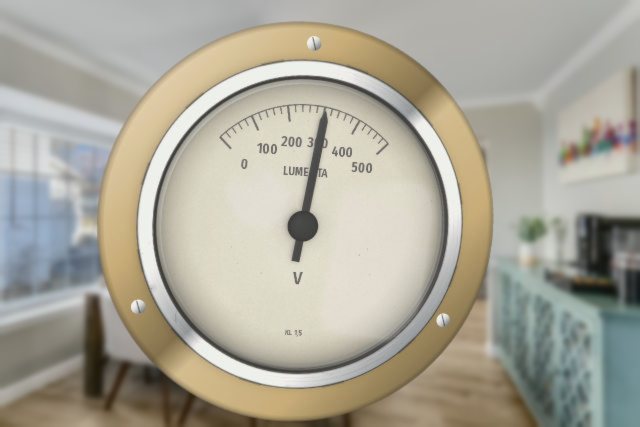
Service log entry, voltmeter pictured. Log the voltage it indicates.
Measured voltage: 300 V
